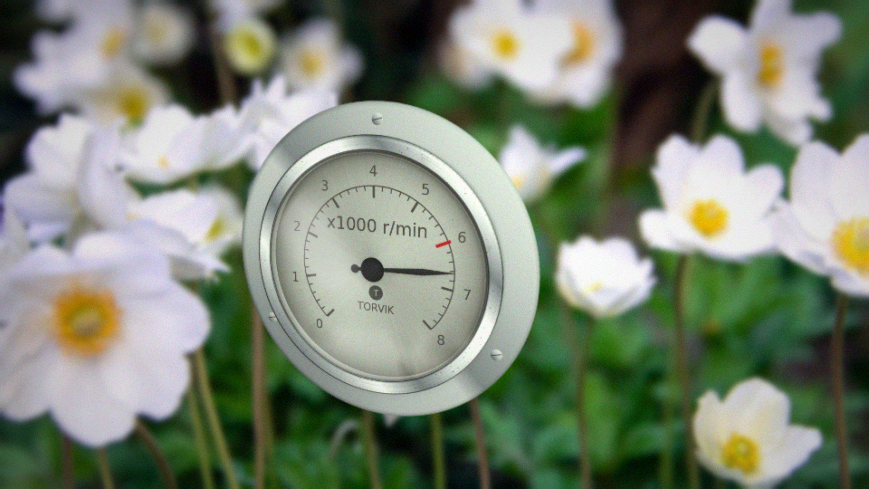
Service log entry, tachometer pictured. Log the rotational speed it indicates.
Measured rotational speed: 6600 rpm
